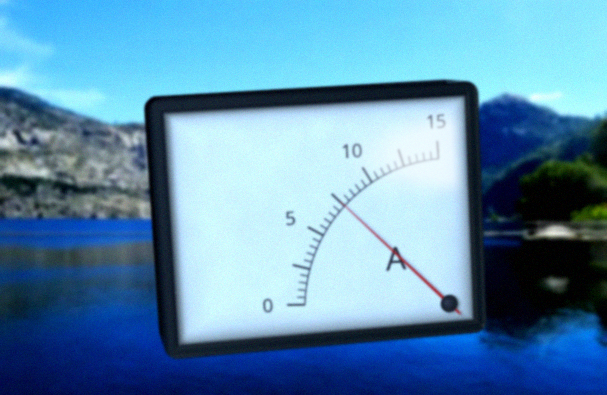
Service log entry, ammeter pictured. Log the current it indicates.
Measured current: 7.5 A
